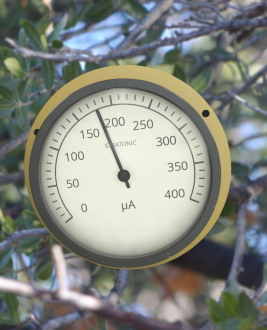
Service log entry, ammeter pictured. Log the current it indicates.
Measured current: 180 µA
